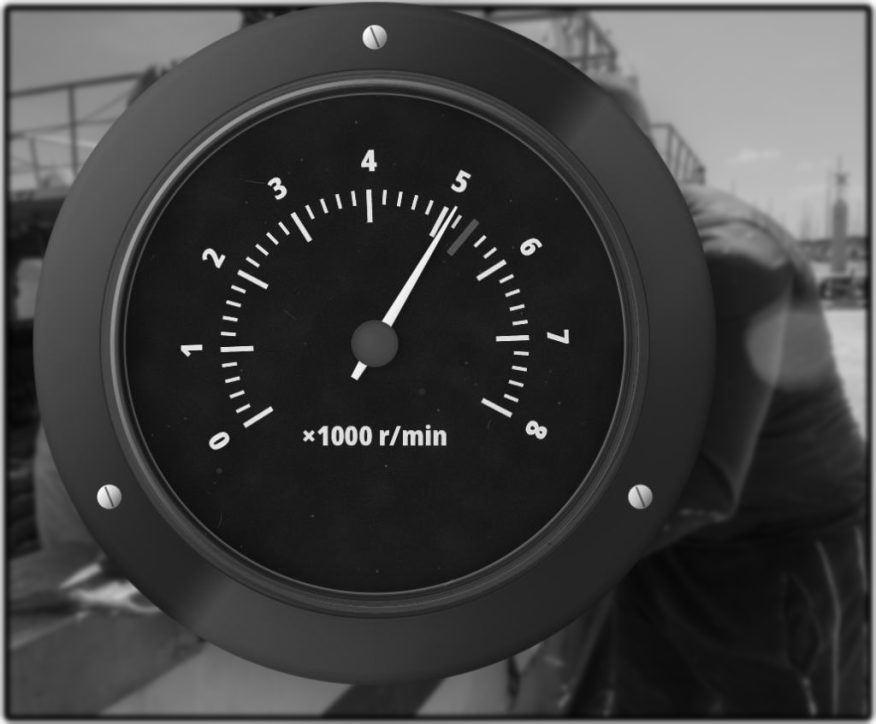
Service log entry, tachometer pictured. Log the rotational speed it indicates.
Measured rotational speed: 5100 rpm
